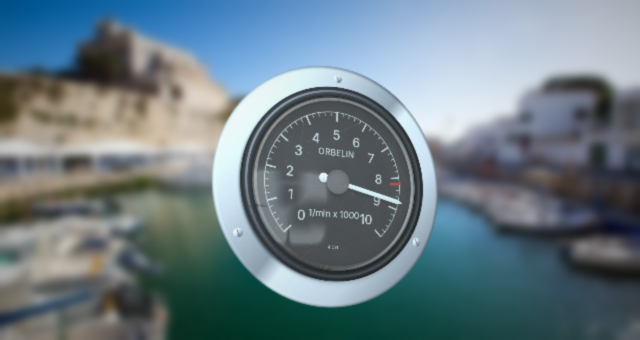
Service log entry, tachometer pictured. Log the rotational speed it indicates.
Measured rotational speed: 8800 rpm
